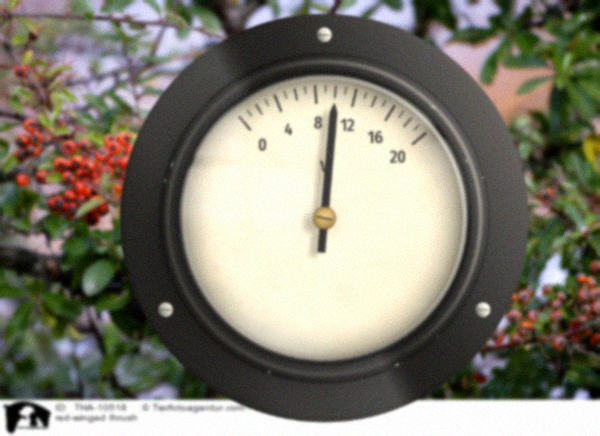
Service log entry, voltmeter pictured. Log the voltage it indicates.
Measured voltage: 10 V
